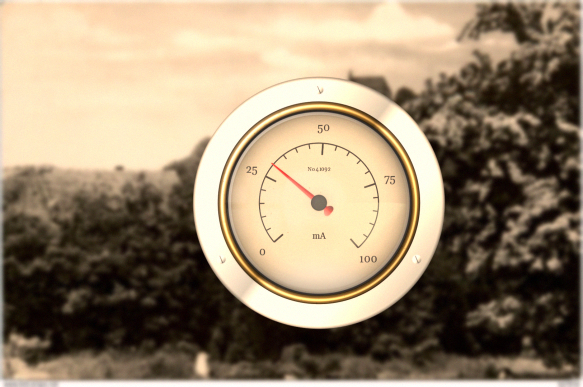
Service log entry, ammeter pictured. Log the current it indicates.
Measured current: 30 mA
